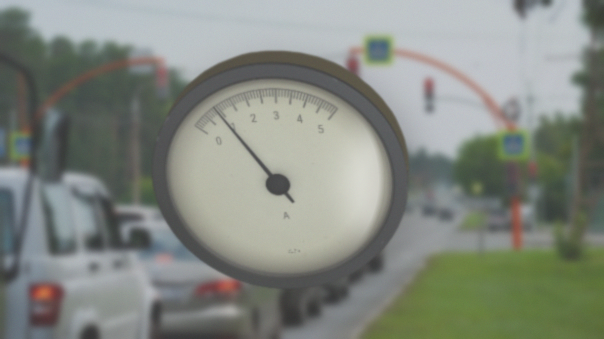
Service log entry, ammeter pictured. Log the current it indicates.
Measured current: 1 A
